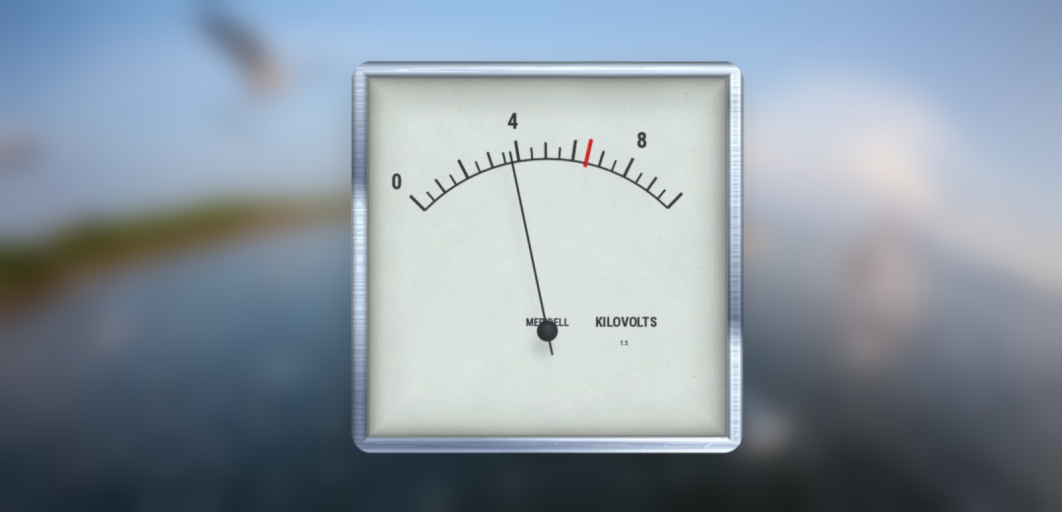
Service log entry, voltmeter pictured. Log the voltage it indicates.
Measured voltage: 3.75 kV
